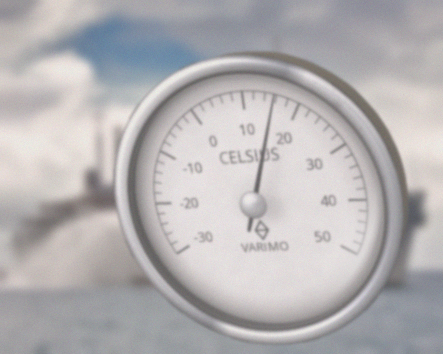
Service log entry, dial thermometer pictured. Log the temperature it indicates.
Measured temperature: 16 °C
